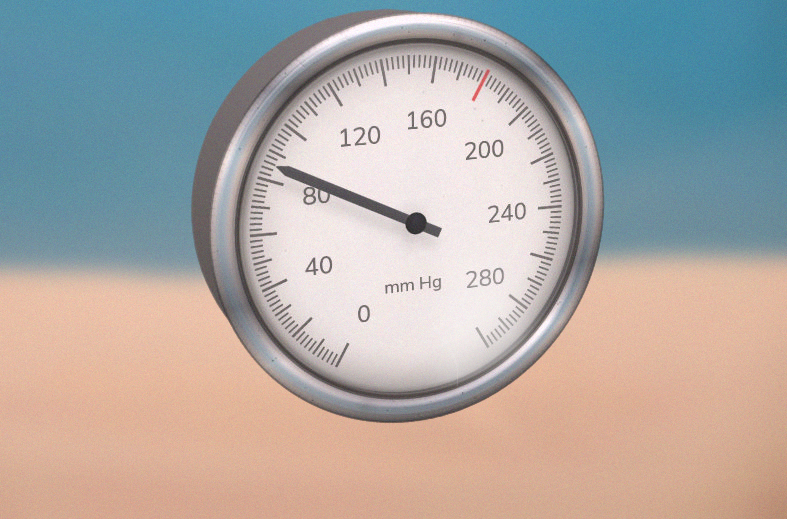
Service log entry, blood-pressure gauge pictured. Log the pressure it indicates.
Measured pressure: 86 mmHg
